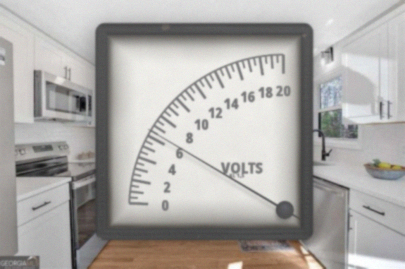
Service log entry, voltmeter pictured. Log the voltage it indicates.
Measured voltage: 6.5 V
